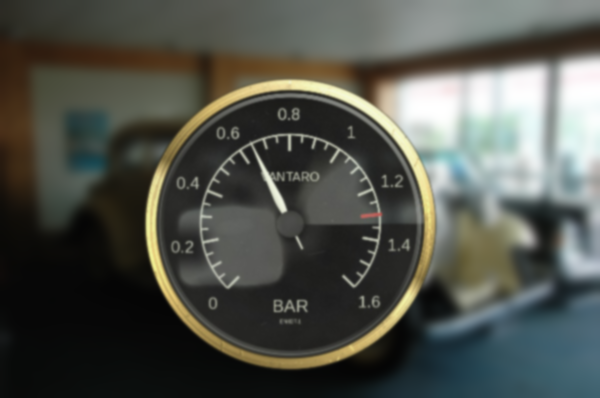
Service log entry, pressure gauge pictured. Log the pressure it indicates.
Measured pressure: 0.65 bar
